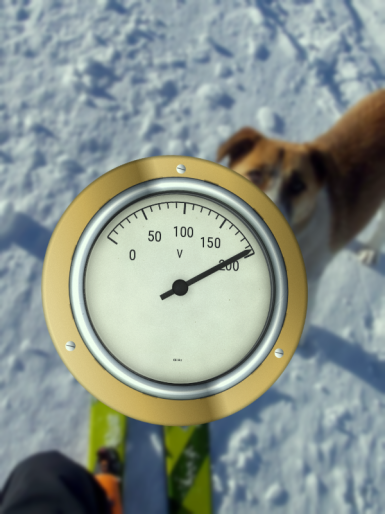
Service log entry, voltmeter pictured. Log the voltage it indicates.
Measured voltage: 195 V
